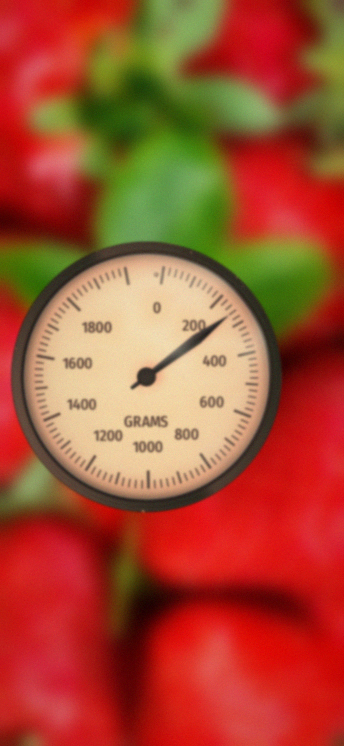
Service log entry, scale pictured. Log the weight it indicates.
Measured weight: 260 g
